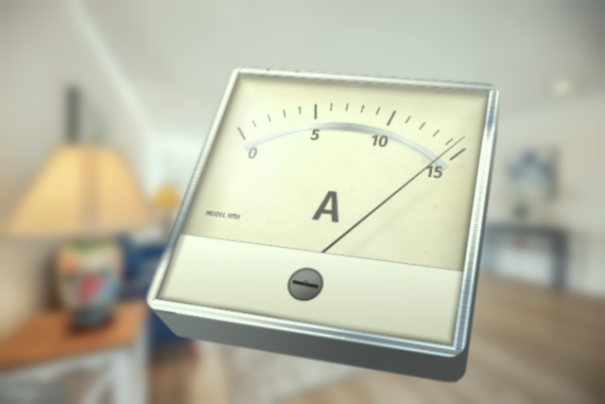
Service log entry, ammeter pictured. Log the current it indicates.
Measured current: 14.5 A
